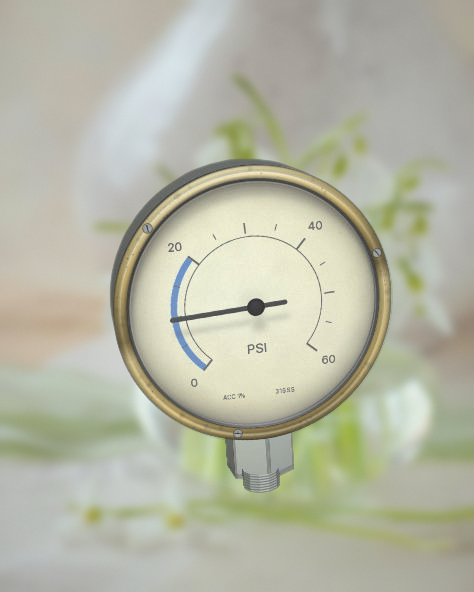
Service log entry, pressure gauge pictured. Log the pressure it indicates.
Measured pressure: 10 psi
